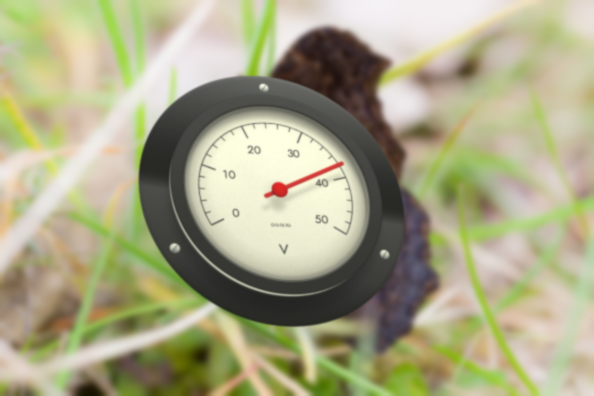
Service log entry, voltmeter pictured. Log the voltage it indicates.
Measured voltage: 38 V
